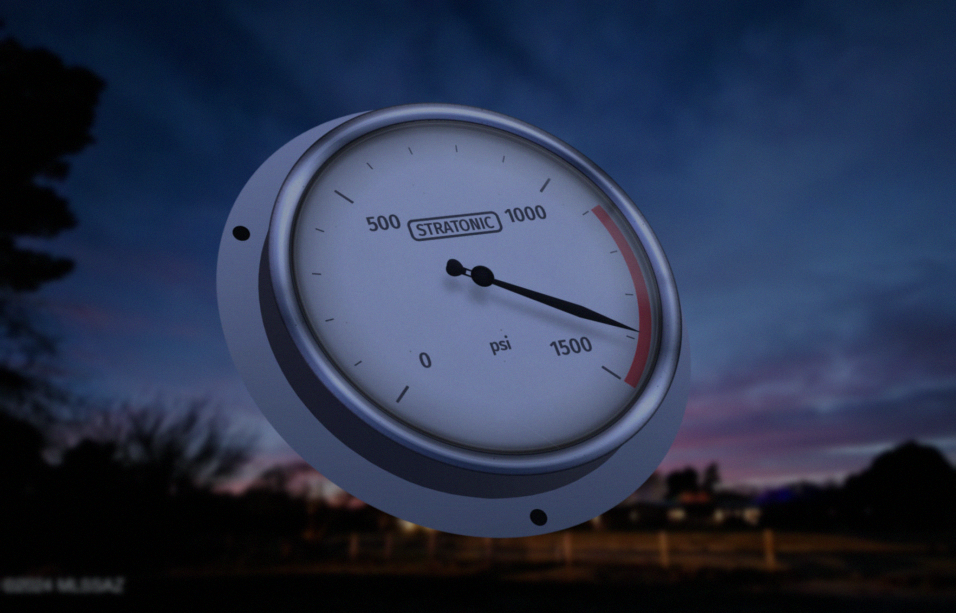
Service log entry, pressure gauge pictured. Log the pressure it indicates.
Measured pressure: 1400 psi
